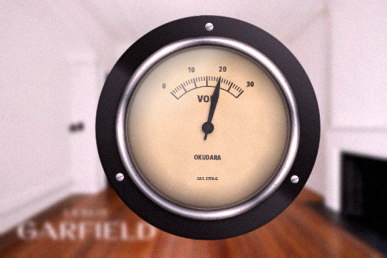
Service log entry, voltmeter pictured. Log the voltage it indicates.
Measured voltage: 20 V
